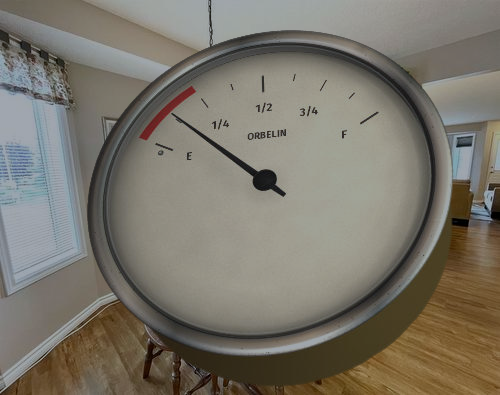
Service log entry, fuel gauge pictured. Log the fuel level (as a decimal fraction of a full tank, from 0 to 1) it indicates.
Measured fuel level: 0.125
